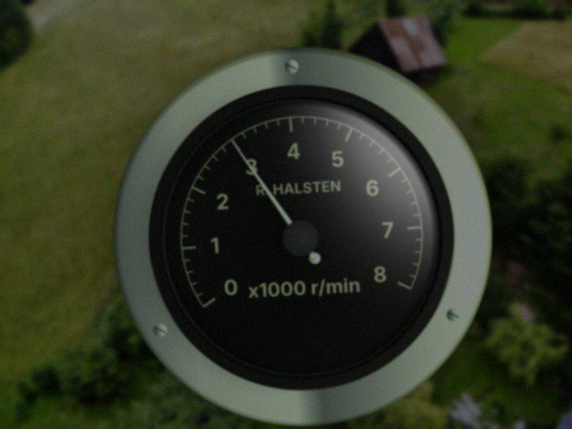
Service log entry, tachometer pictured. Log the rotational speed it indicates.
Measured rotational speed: 3000 rpm
